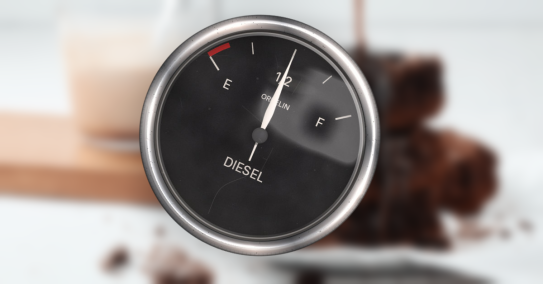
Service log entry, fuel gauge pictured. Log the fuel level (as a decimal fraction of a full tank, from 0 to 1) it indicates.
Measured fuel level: 0.5
